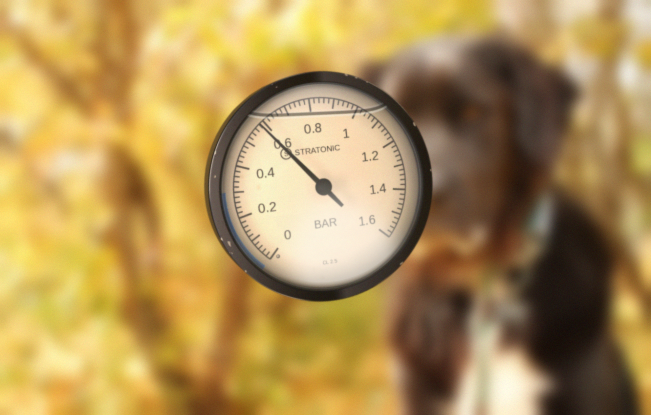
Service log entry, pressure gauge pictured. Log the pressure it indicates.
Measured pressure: 0.58 bar
